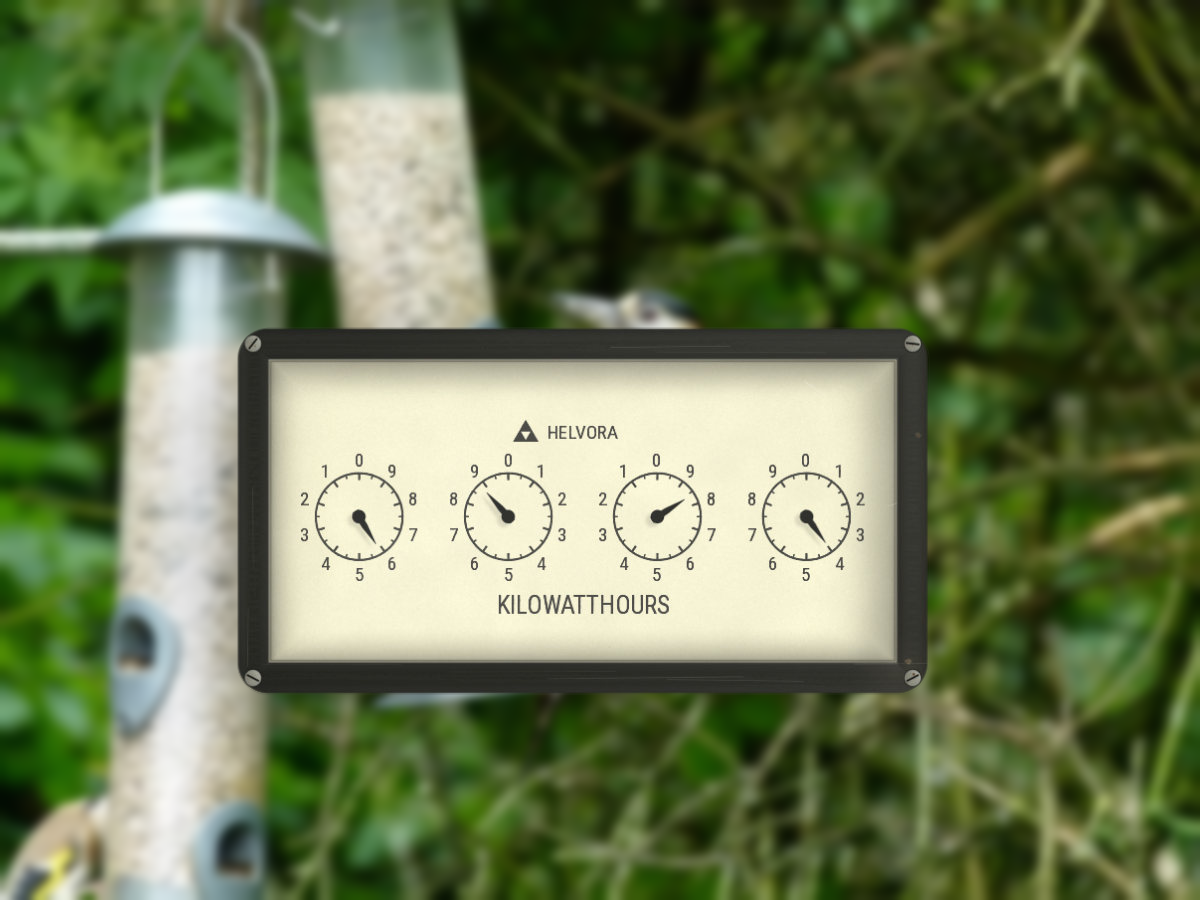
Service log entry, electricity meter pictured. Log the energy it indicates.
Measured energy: 5884 kWh
